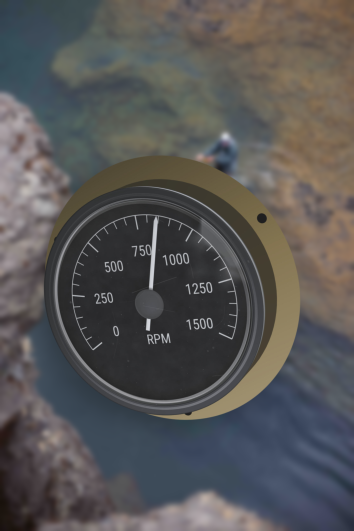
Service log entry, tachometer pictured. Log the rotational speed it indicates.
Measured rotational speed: 850 rpm
